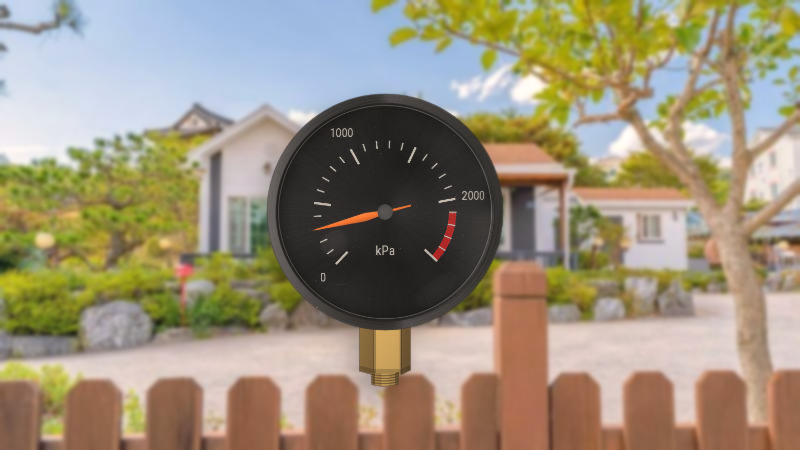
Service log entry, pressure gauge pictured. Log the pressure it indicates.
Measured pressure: 300 kPa
